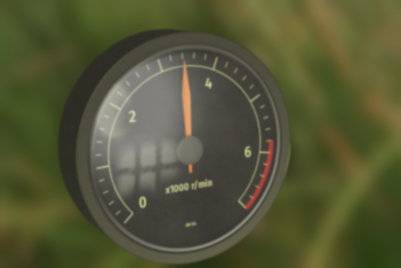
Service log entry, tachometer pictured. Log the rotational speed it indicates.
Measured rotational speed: 3400 rpm
